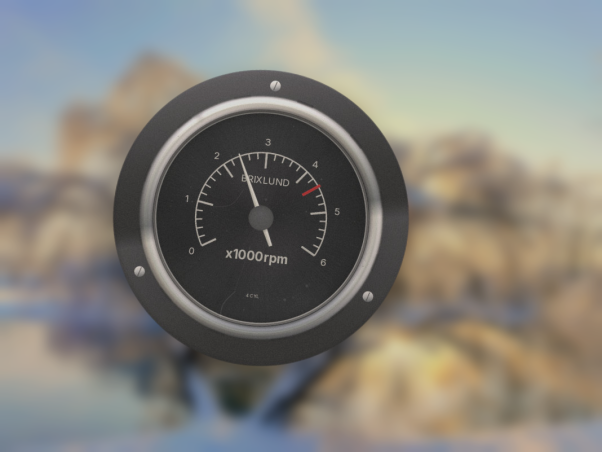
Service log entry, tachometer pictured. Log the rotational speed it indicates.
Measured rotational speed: 2400 rpm
